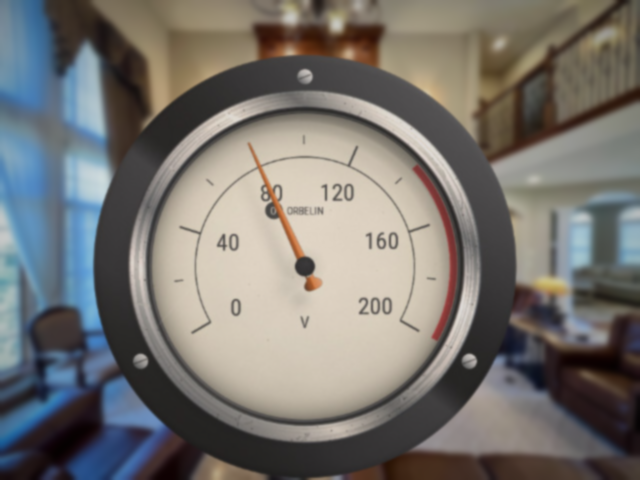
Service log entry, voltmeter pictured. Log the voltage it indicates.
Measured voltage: 80 V
